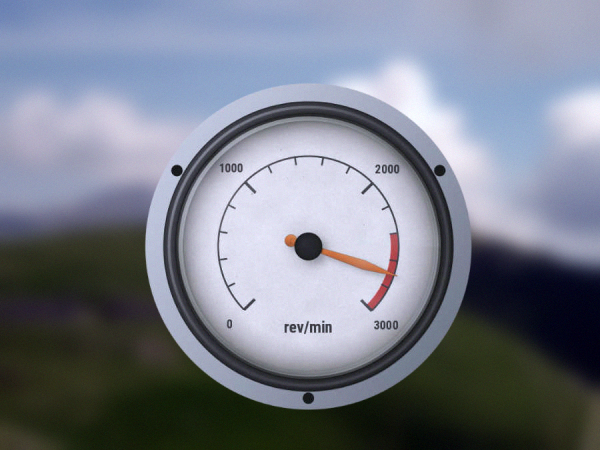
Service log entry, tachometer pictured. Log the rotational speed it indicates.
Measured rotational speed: 2700 rpm
